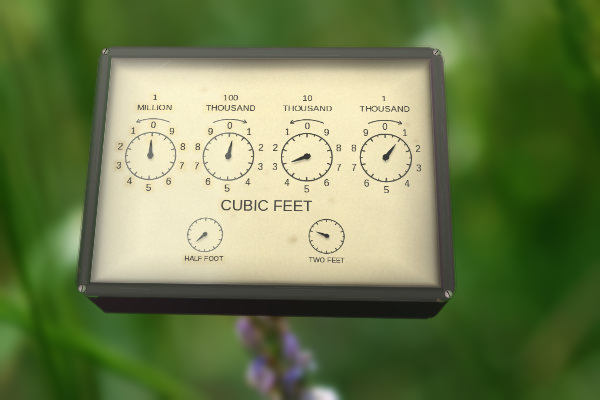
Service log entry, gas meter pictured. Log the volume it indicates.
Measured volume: 3100 ft³
